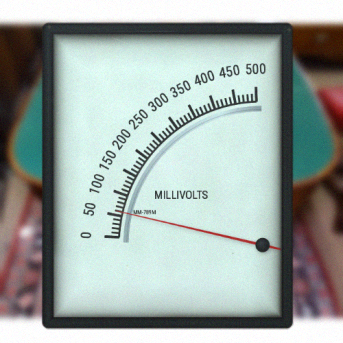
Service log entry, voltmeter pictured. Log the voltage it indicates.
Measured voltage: 60 mV
